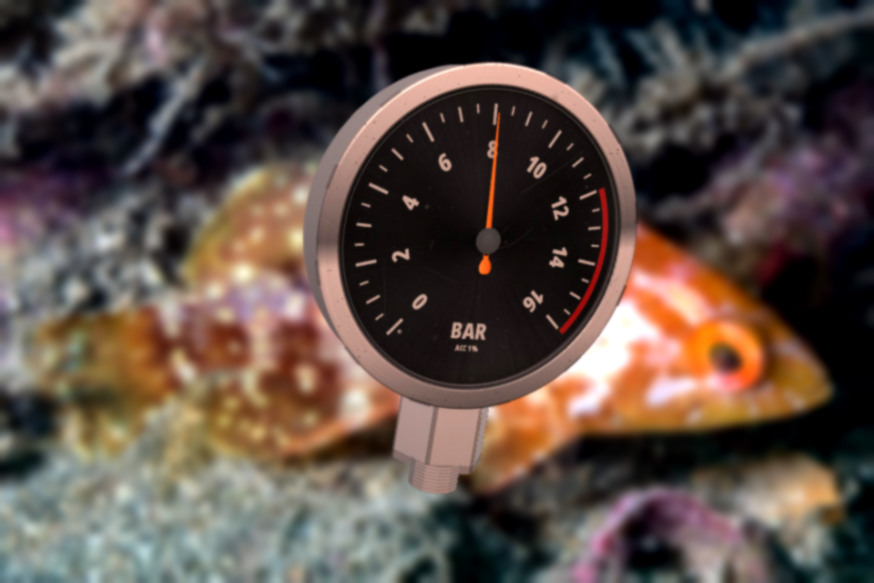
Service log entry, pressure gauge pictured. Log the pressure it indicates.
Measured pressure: 8 bar
